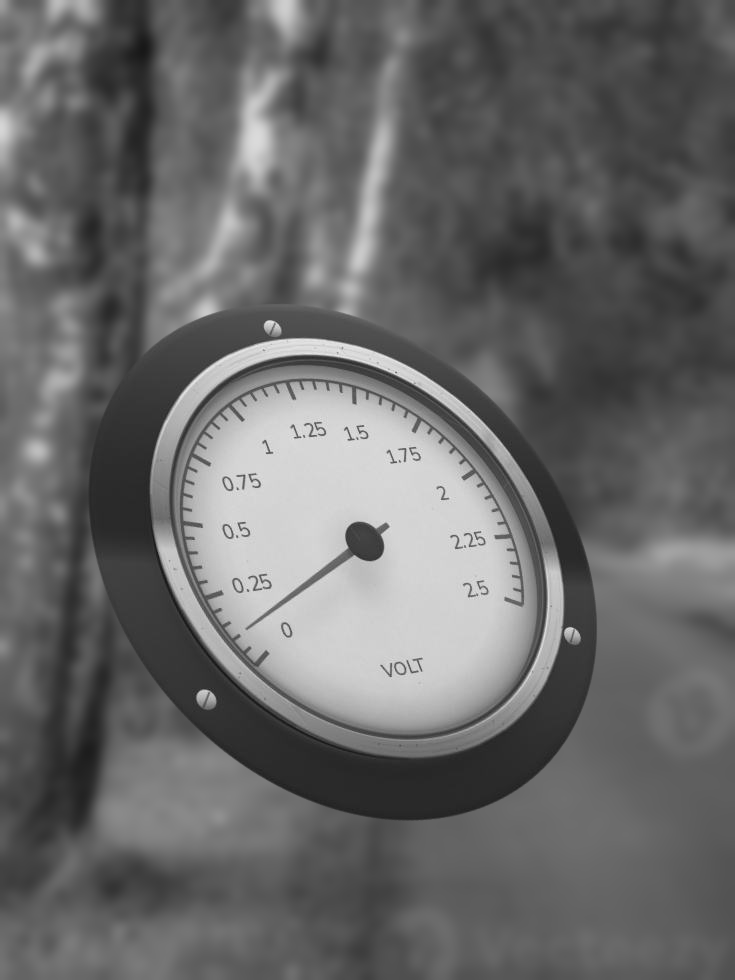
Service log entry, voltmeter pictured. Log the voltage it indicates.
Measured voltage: 0.1 V
